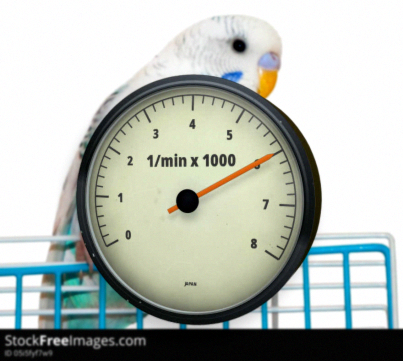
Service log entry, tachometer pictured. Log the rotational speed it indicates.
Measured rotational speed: 6000 rpm
